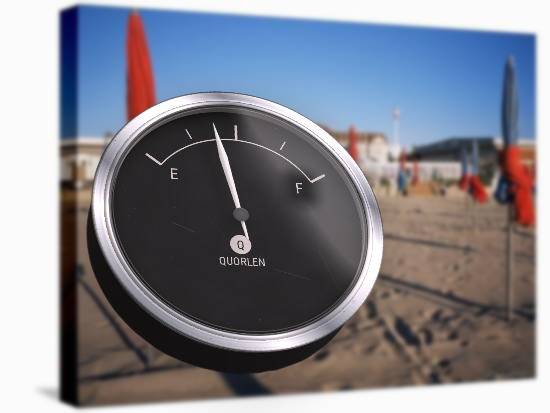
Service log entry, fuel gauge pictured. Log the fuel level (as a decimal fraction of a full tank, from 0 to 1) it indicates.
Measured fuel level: 0.375
